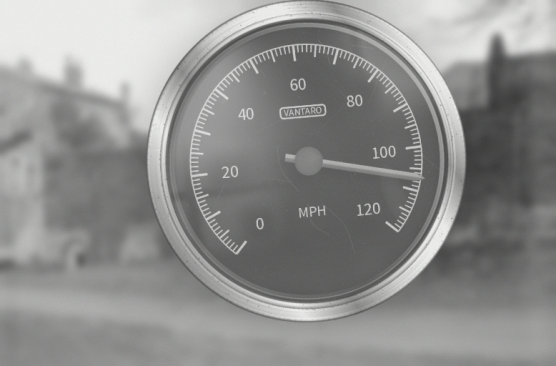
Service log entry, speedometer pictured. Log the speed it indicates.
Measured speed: 107 mph
